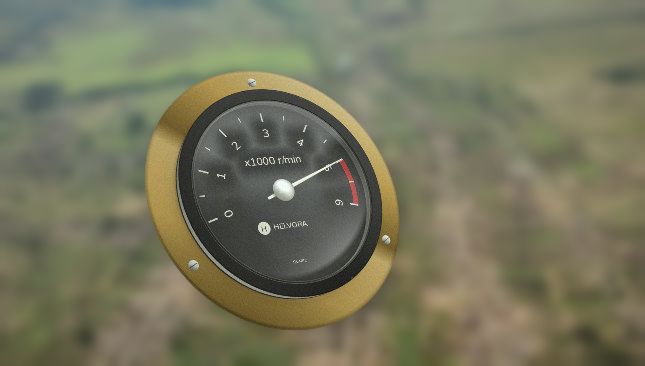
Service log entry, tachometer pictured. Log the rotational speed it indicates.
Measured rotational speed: 5000 rpm
